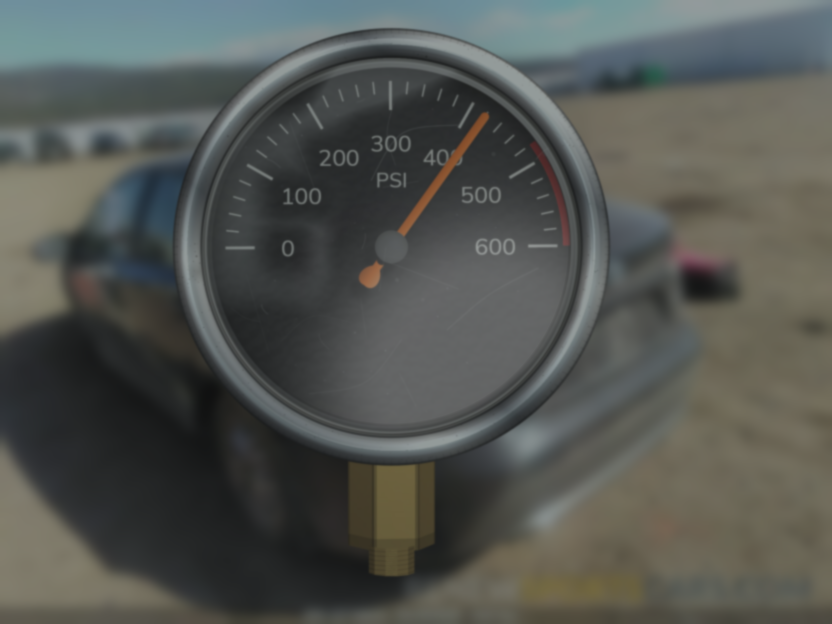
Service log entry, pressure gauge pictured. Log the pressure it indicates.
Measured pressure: 420 psi
